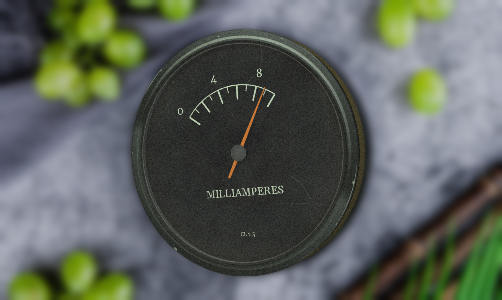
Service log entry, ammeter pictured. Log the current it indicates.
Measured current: 9 mA
